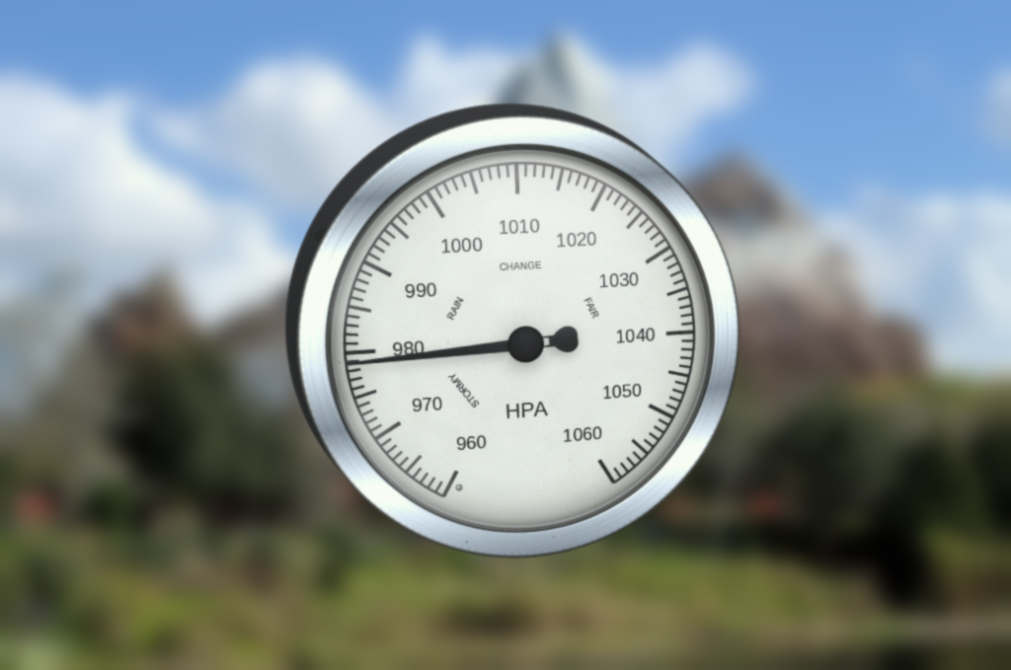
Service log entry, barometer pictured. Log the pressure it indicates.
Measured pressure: 979 hPa
